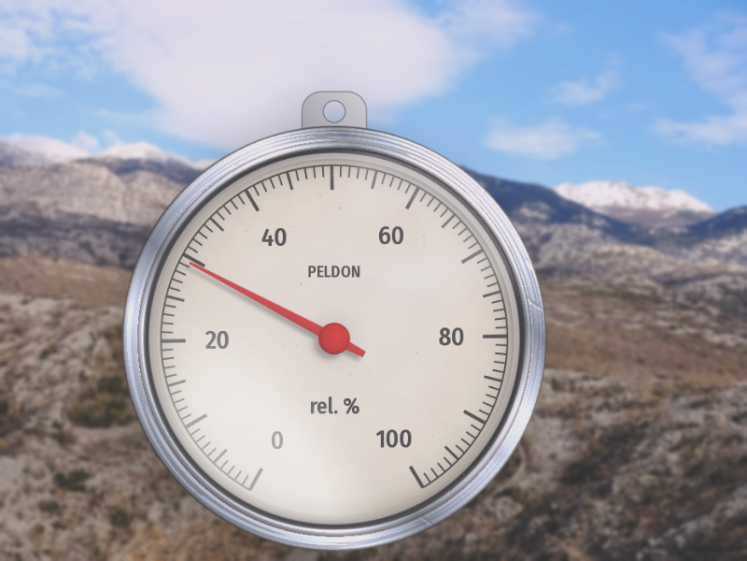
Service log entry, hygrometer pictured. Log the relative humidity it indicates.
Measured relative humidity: 29.5 %
